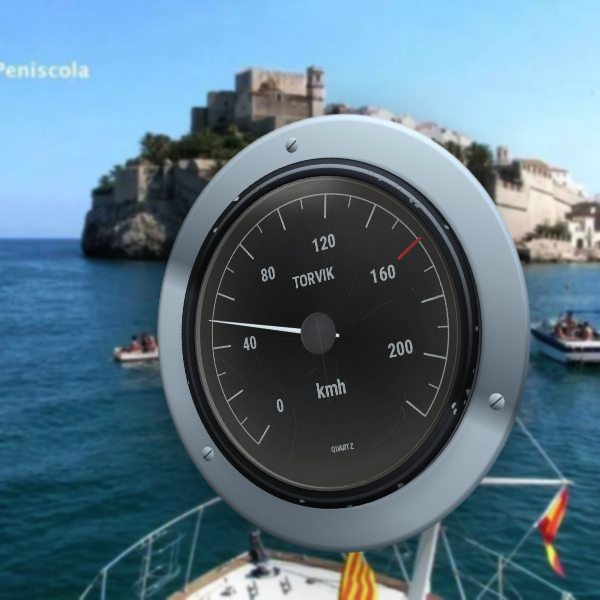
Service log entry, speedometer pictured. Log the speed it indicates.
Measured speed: 50 km/h
